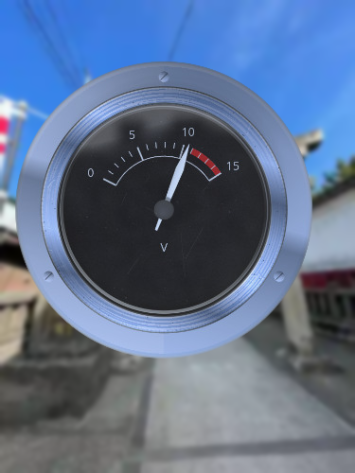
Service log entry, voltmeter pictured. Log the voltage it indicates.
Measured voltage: 10.5 V
